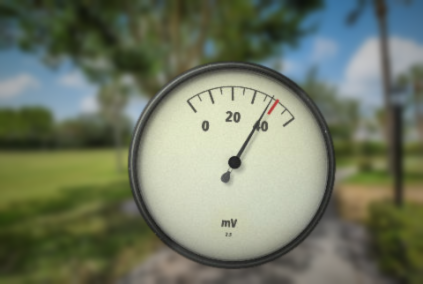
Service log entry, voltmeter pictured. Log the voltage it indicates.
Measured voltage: 37.5 mV
